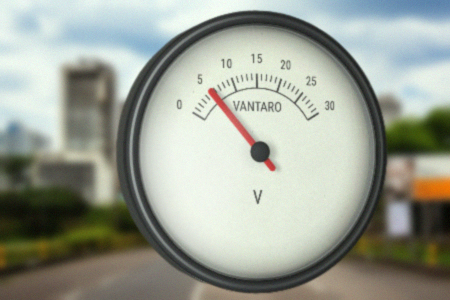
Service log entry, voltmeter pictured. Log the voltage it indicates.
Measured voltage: 5 V
